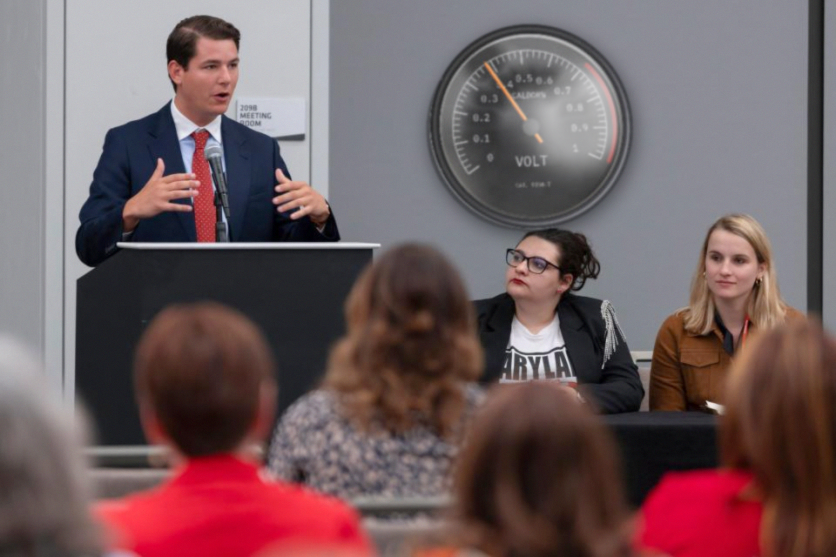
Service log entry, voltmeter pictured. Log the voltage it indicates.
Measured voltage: 0.38 V
